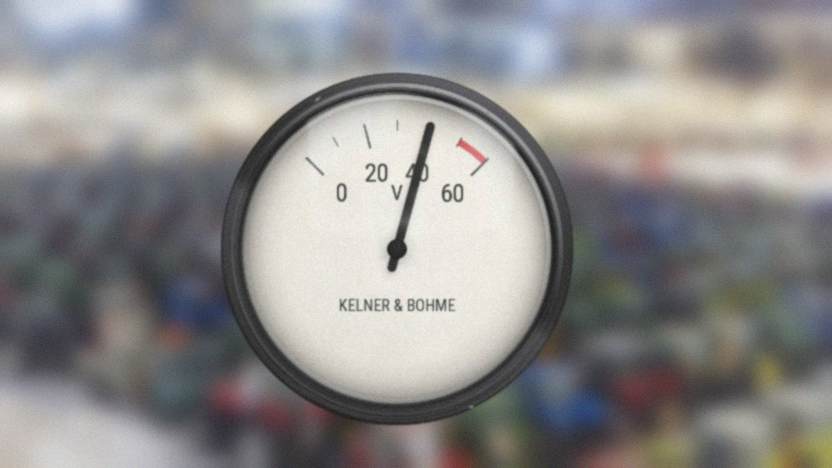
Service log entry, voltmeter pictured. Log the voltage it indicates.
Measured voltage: 40 V
